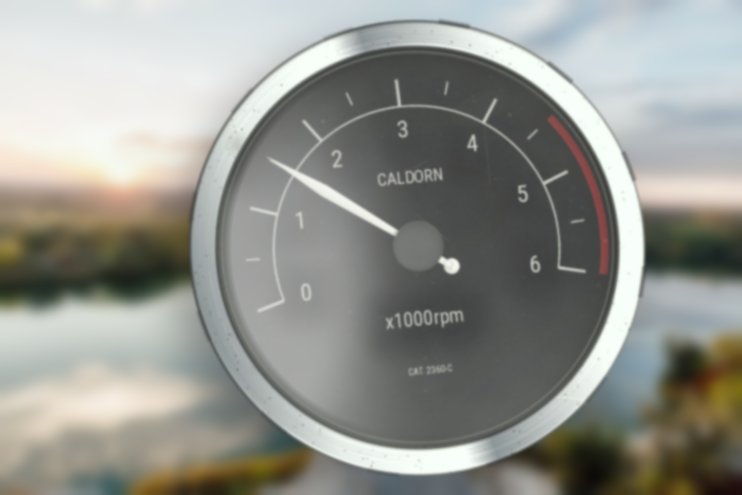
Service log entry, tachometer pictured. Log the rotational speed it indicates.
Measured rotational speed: 1500 rpm
